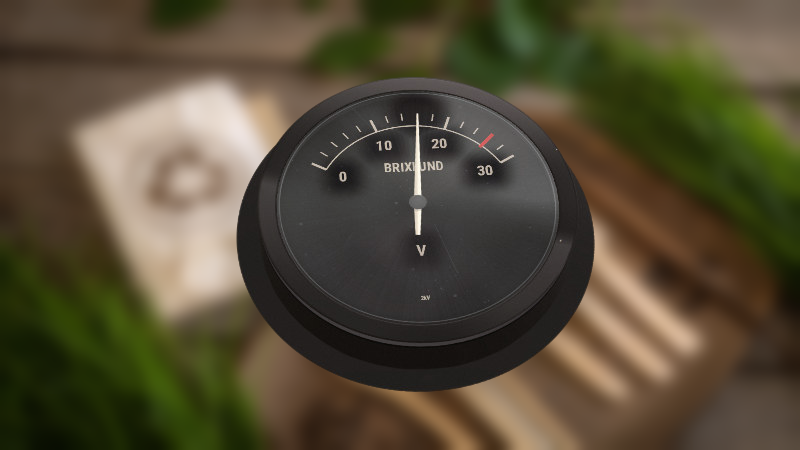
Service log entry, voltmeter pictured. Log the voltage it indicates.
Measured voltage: 16 V
